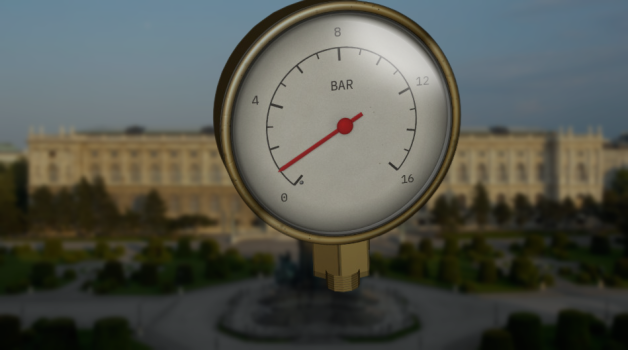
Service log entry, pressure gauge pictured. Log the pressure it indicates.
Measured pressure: 1 bar
